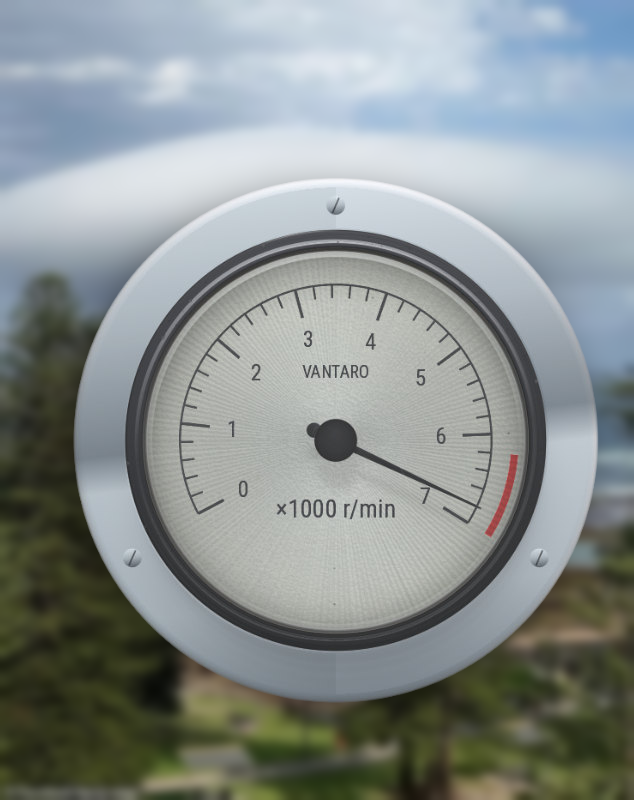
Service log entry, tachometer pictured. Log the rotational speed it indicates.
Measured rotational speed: 6800 rpm
